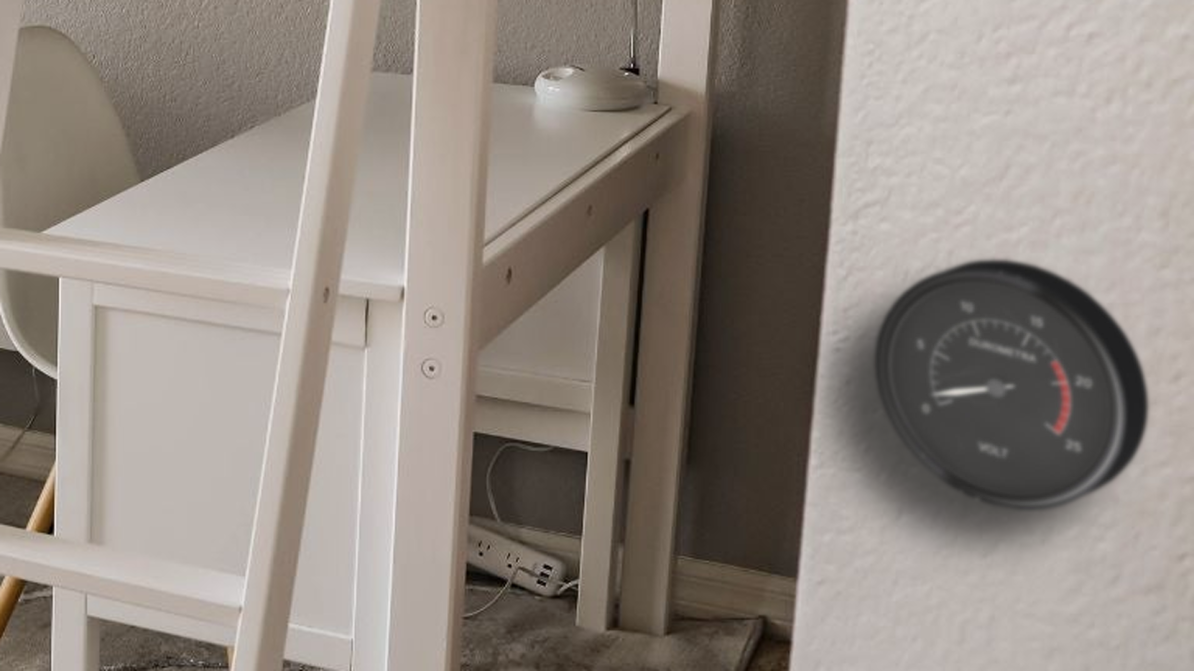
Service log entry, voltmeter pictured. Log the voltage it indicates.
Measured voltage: 1 V
